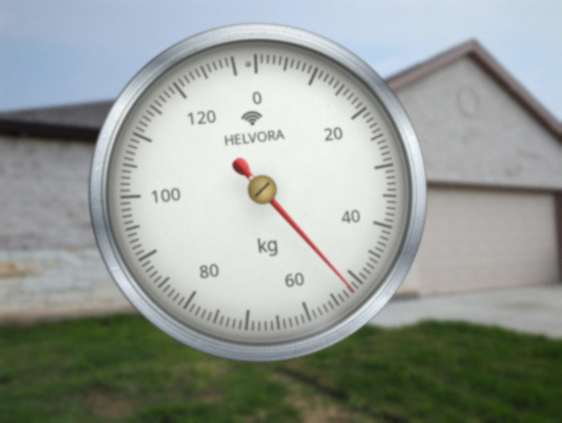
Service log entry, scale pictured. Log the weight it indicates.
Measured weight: 52 kg
